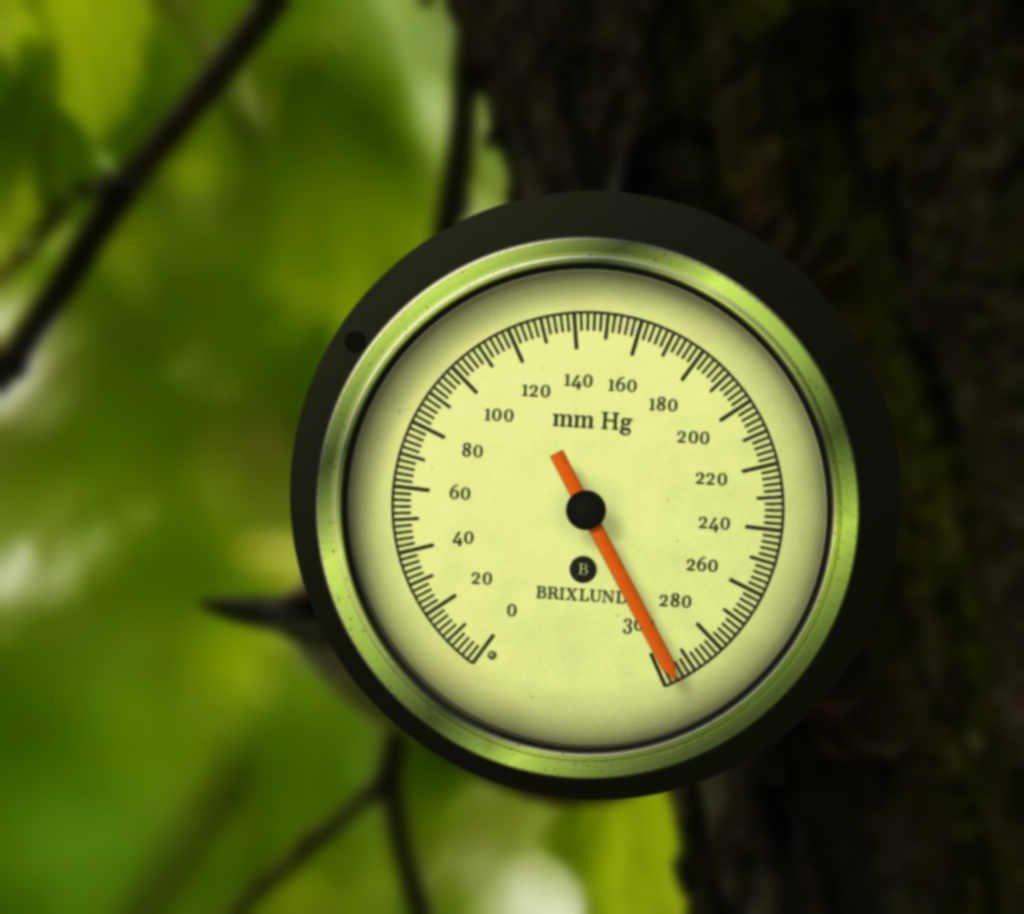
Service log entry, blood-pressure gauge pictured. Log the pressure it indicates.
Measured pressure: 296 mmHg
